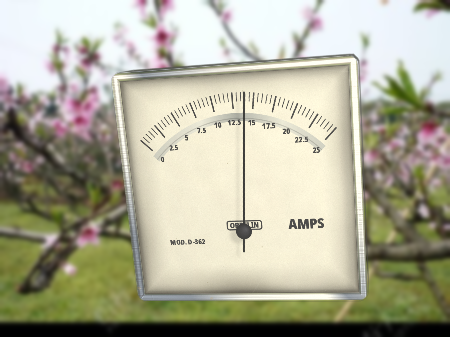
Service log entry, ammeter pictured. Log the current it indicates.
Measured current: 14 A
